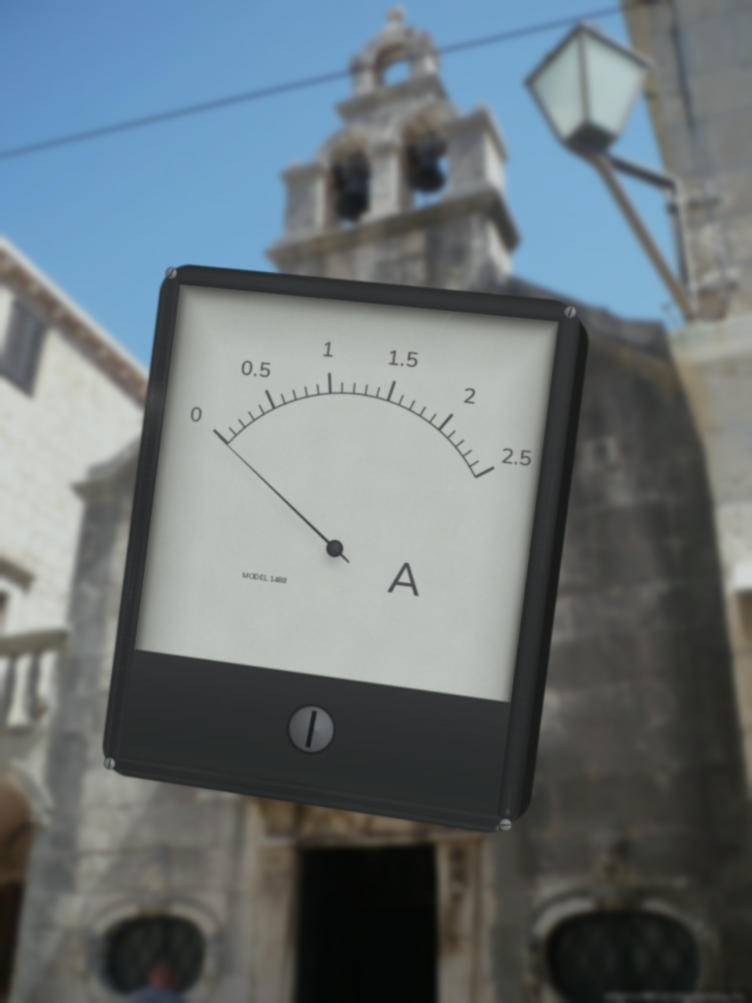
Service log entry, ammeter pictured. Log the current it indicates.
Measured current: 0 A
